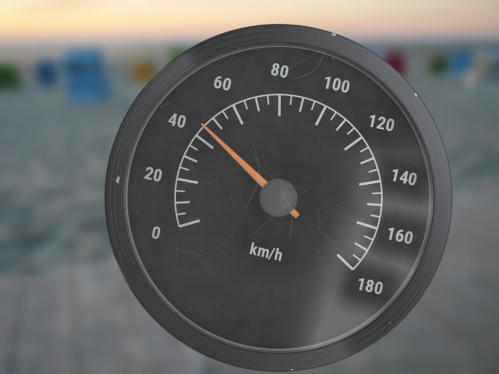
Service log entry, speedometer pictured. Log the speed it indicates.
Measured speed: 45 km/h
